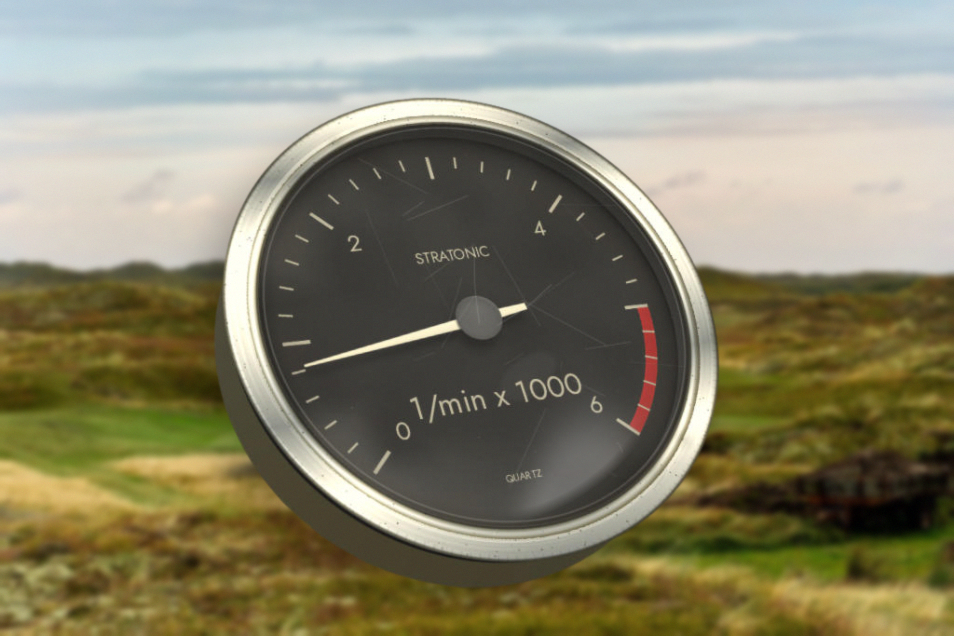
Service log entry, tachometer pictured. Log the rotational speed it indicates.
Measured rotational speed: 800 rpm
